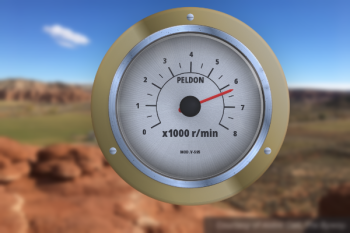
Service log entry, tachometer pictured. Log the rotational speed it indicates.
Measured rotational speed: 6250 rpm
